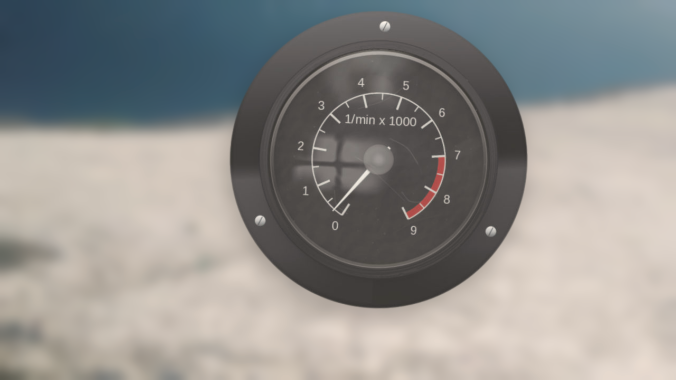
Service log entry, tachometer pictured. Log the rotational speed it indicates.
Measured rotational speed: 250 rpm
